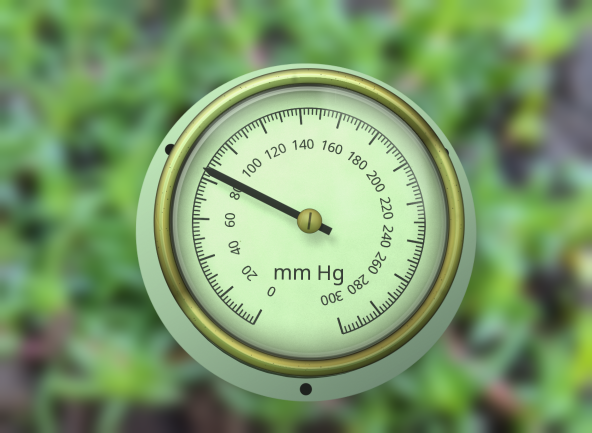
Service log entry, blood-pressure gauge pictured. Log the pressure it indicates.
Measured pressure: 84 mmHg
